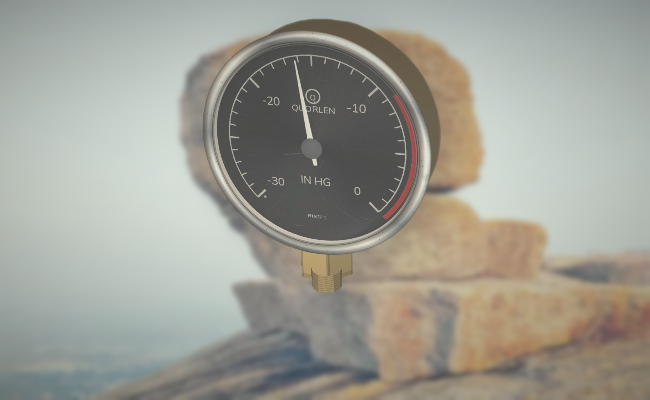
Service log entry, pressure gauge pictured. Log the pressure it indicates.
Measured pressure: -16 inHg
